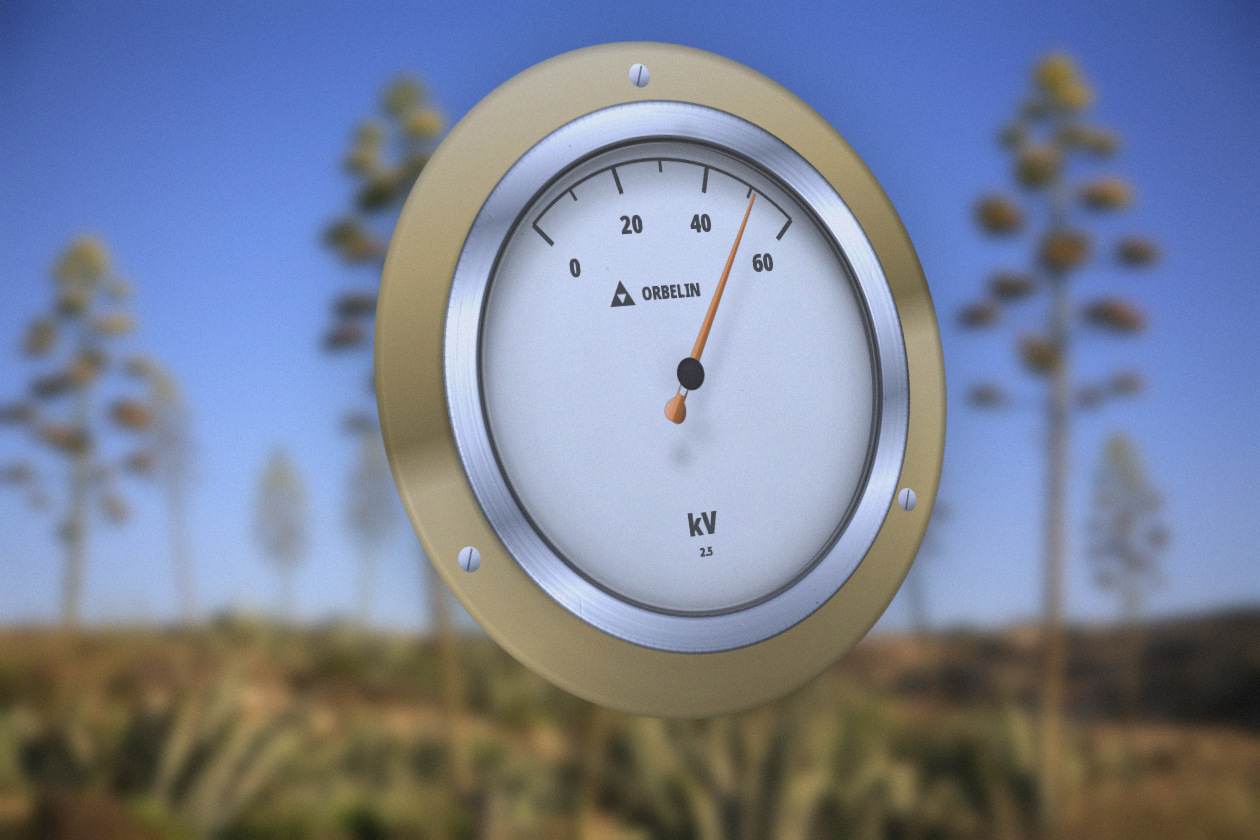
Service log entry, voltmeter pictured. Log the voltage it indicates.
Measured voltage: 50 kV
